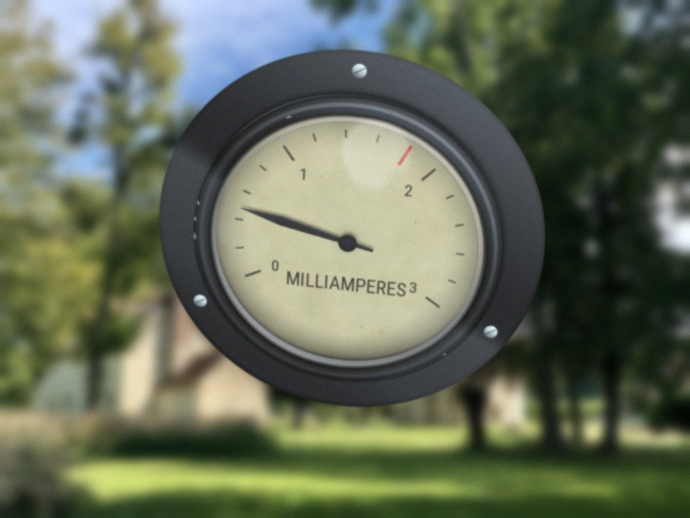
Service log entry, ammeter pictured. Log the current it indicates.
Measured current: 0.5 mA
